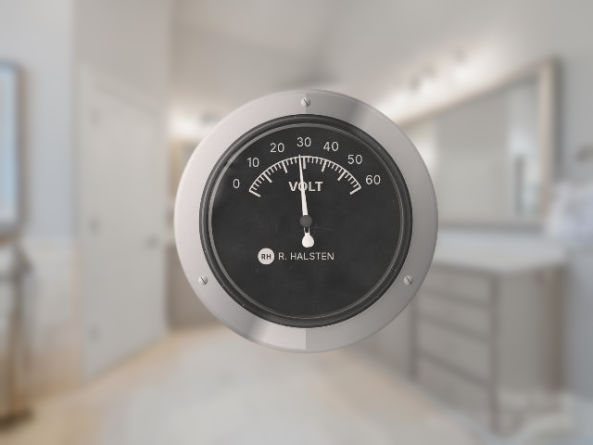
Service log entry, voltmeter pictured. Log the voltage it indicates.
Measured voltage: 28 V
